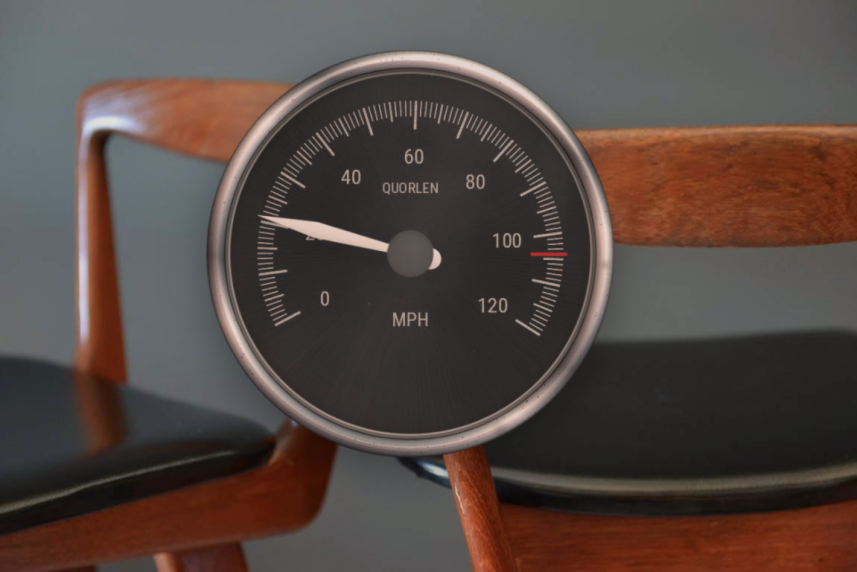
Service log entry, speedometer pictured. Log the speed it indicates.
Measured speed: 21 mph
